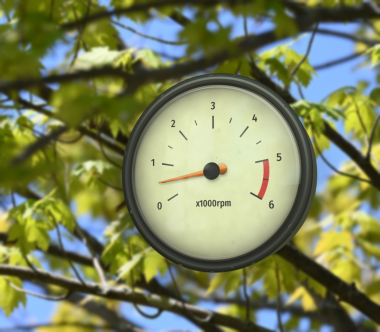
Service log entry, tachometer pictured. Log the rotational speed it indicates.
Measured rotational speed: 500 rpm
